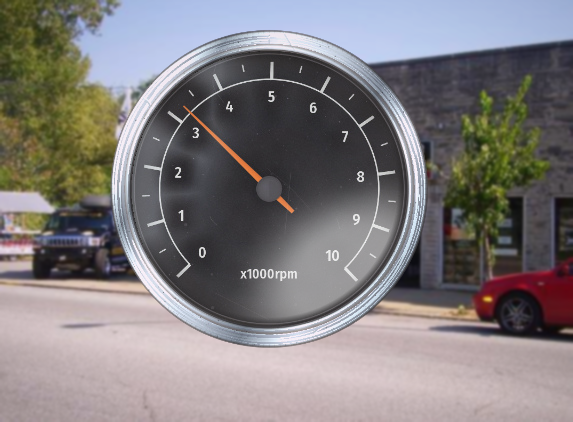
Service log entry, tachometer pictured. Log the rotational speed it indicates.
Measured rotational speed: 3250 rpm
